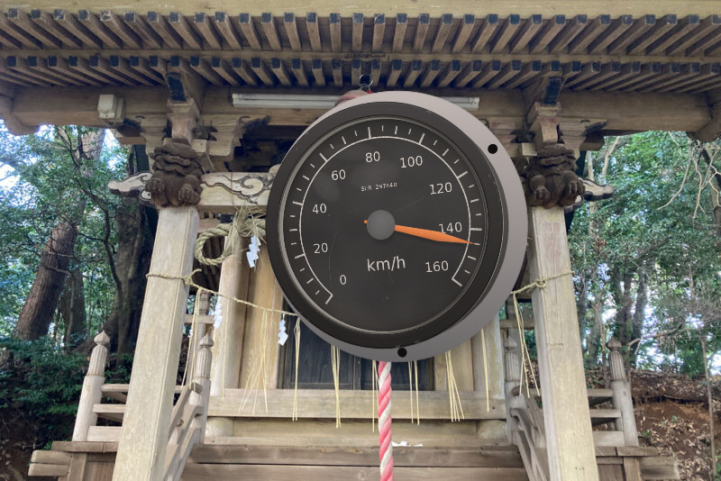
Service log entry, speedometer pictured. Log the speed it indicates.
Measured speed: 145 km/h
